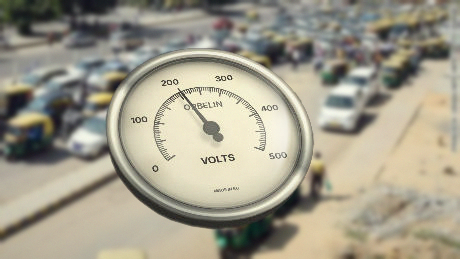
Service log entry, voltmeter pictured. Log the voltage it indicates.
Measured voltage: 200 V
